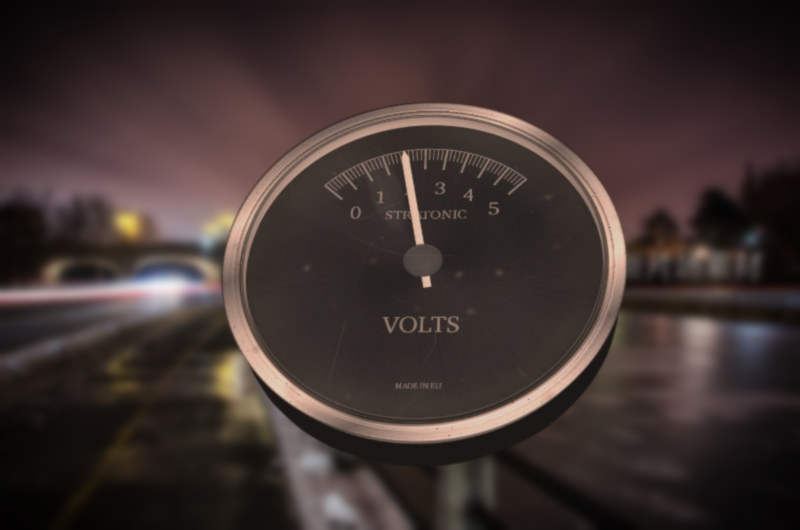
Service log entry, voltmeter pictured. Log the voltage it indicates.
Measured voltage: 2 V
